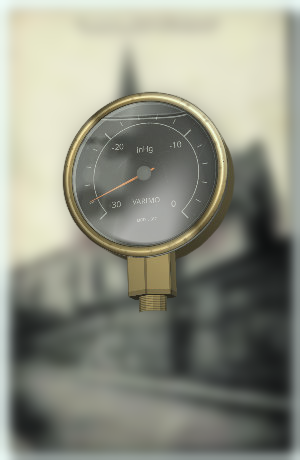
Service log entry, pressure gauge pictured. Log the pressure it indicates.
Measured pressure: -28 inHg
